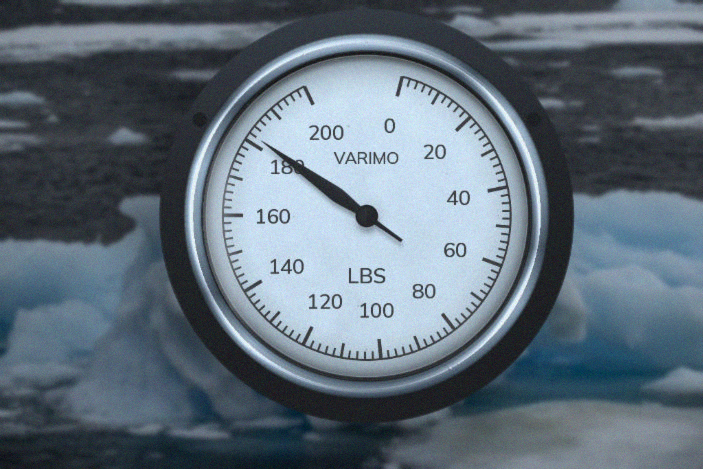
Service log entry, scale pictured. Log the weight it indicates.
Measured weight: 182 lb
